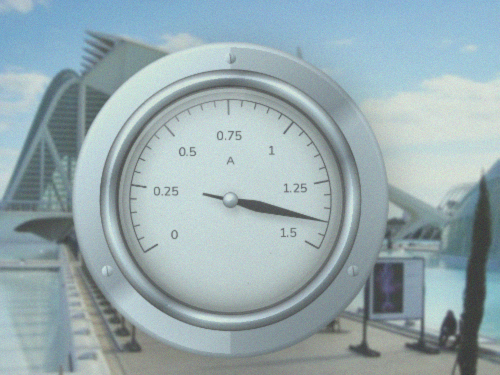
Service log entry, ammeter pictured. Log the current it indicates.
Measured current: 1.4 A
